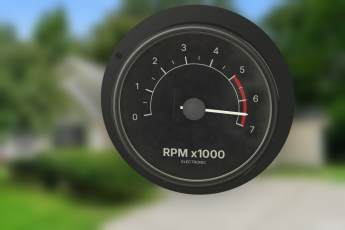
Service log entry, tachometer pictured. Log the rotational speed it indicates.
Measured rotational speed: 6500 rpm
